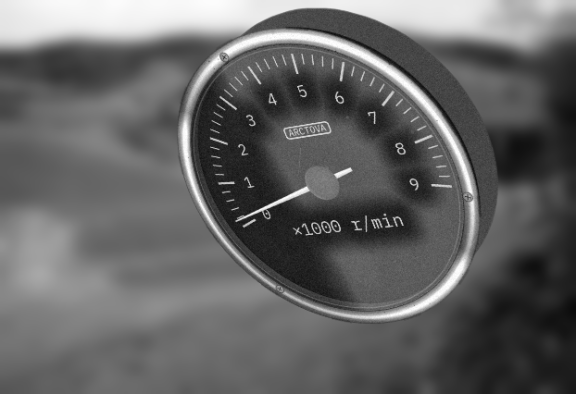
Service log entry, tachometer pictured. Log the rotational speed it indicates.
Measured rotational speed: 200 rpm
